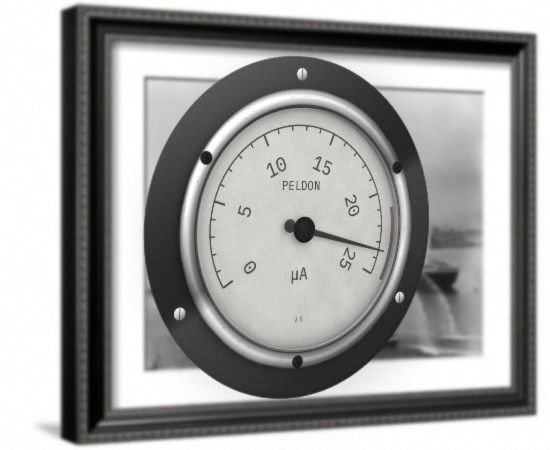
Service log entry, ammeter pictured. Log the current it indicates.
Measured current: 23.5 µA
